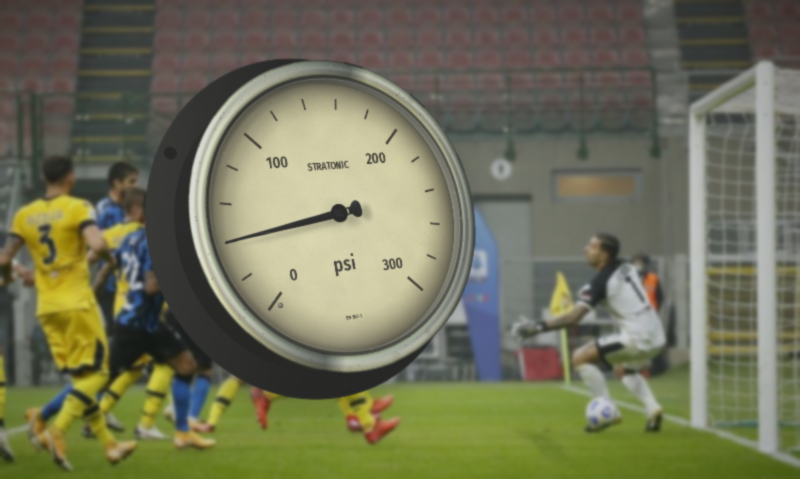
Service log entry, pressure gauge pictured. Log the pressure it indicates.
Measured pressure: 40 psi
